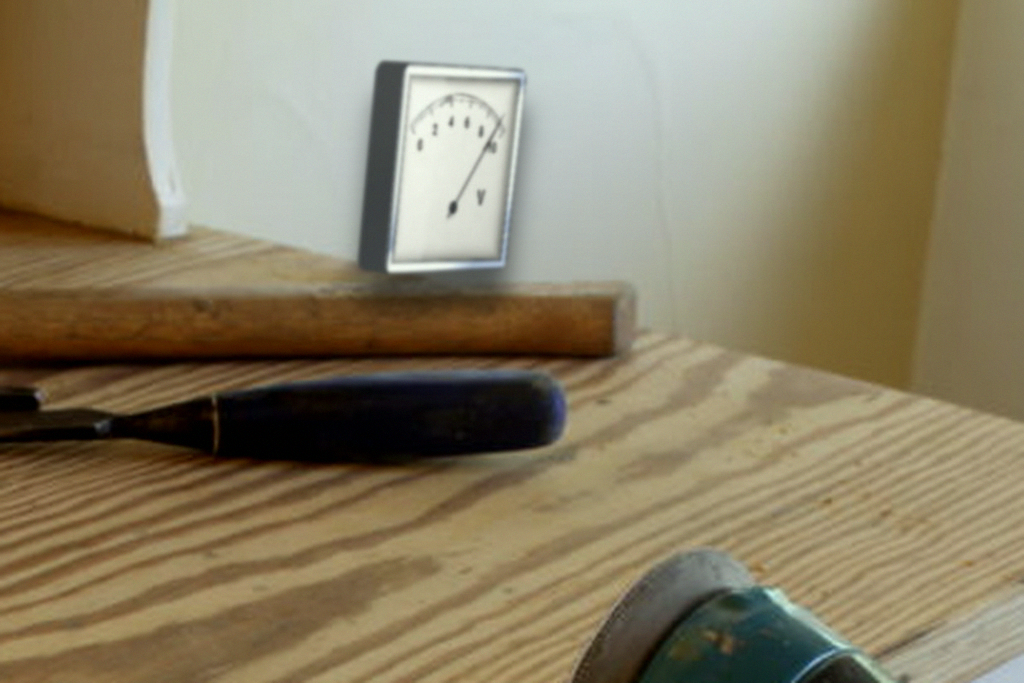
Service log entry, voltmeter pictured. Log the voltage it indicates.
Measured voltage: 9 V
